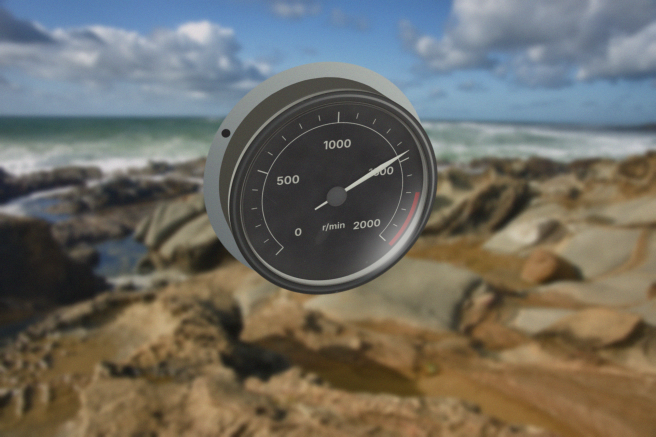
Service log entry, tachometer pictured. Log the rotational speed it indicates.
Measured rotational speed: 1450 rpm
